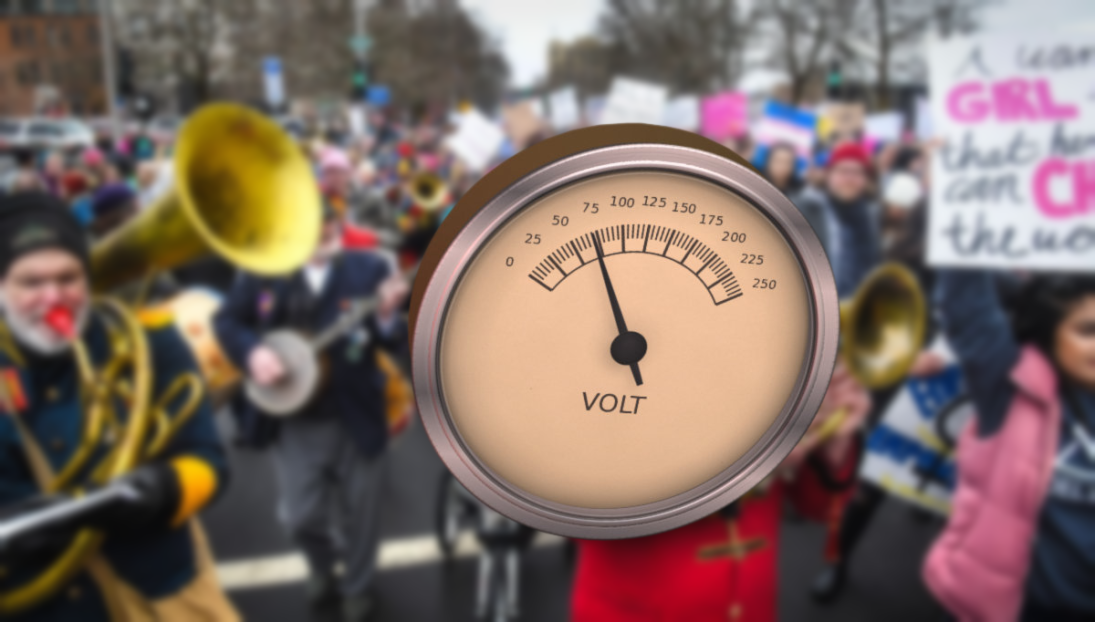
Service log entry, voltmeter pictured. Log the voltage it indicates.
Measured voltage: 70 V
